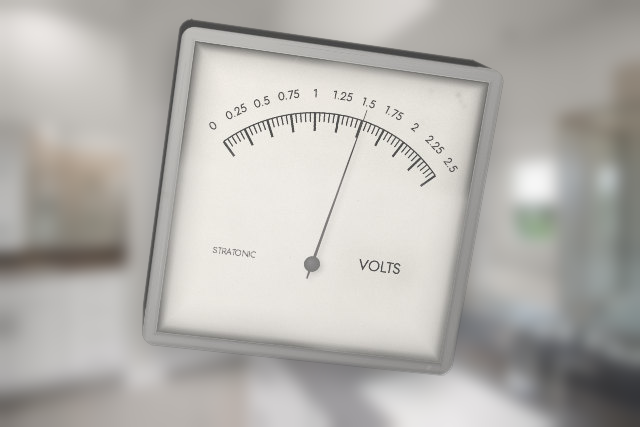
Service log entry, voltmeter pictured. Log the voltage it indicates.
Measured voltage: 1.5 V
